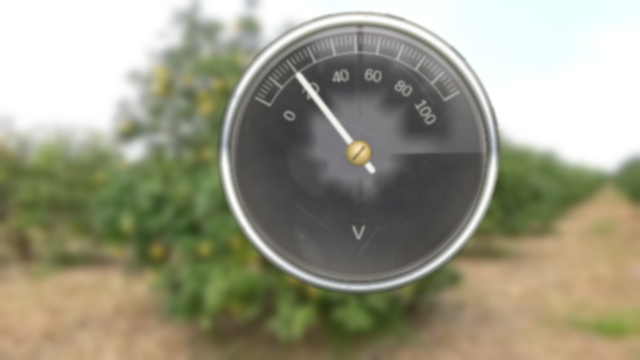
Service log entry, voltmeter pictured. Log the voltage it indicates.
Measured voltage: 20 V
